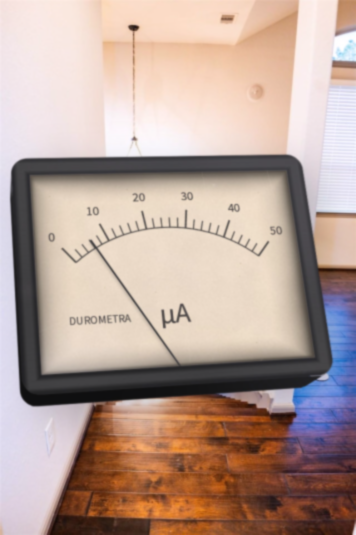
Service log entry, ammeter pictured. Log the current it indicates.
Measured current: 6 µA
